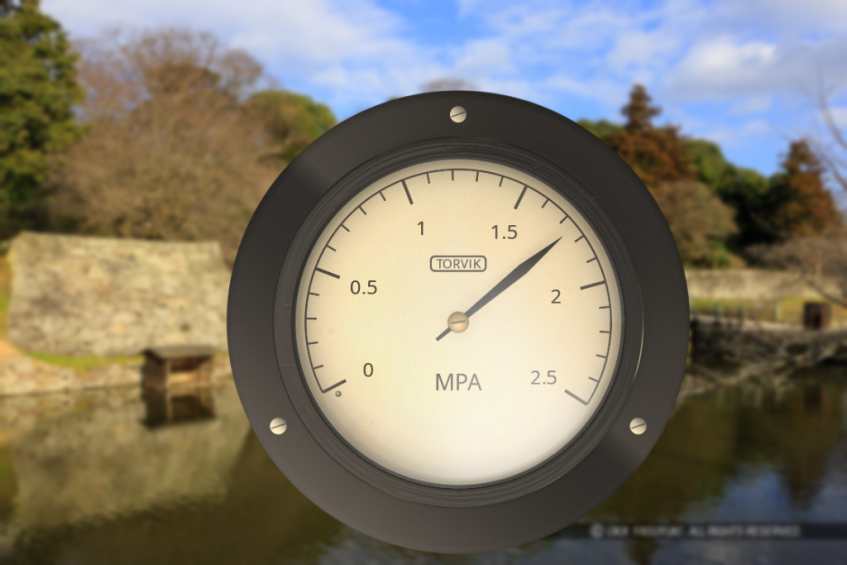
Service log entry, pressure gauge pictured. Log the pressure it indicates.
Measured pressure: 1.75 MPa
